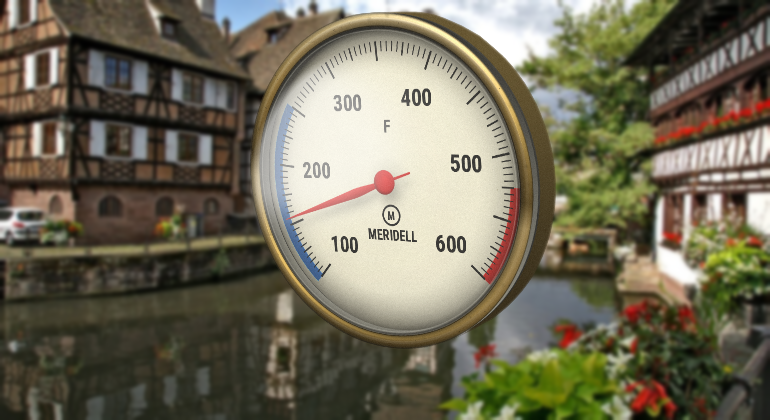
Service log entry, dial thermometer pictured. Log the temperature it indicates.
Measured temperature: 155 °F
